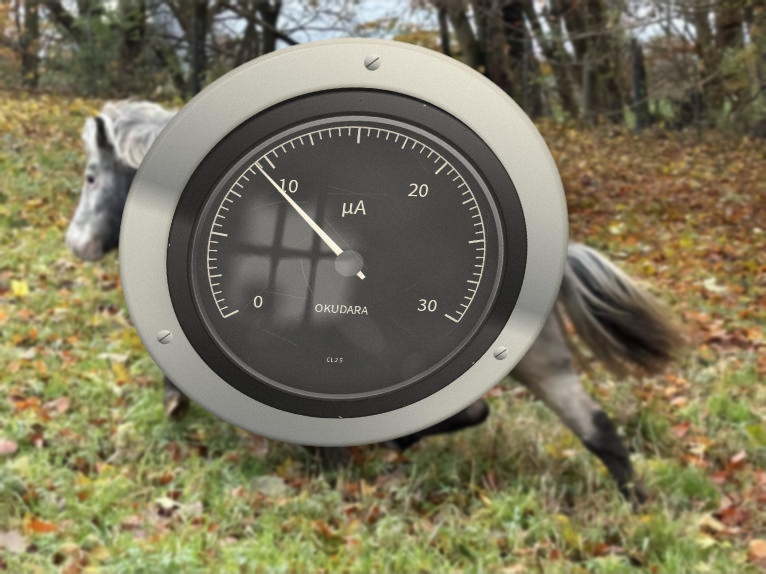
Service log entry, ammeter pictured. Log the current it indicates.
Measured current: 9.5 µA
